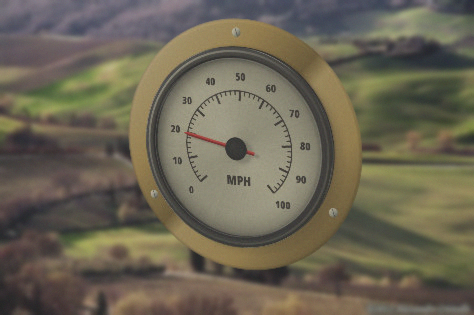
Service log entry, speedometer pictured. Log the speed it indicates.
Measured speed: 20 mph
